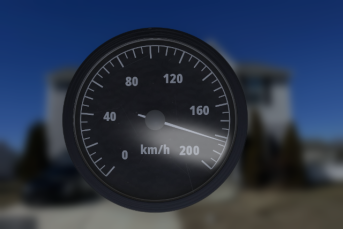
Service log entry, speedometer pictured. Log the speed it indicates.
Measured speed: 182.5 km/h
